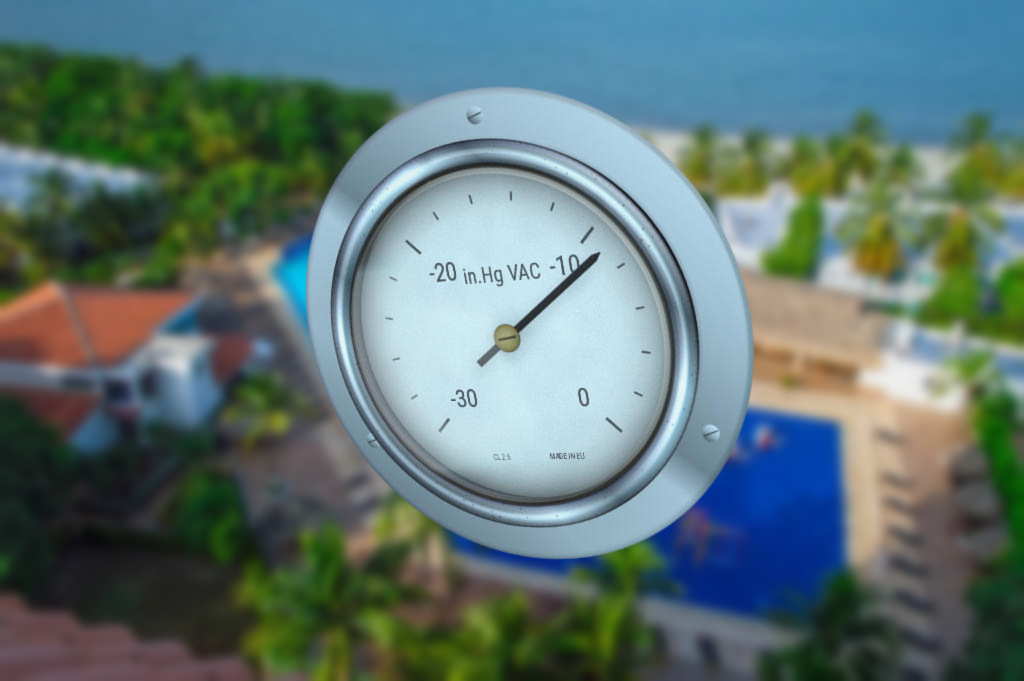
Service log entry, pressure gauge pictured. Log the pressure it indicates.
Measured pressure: -9 inHg
